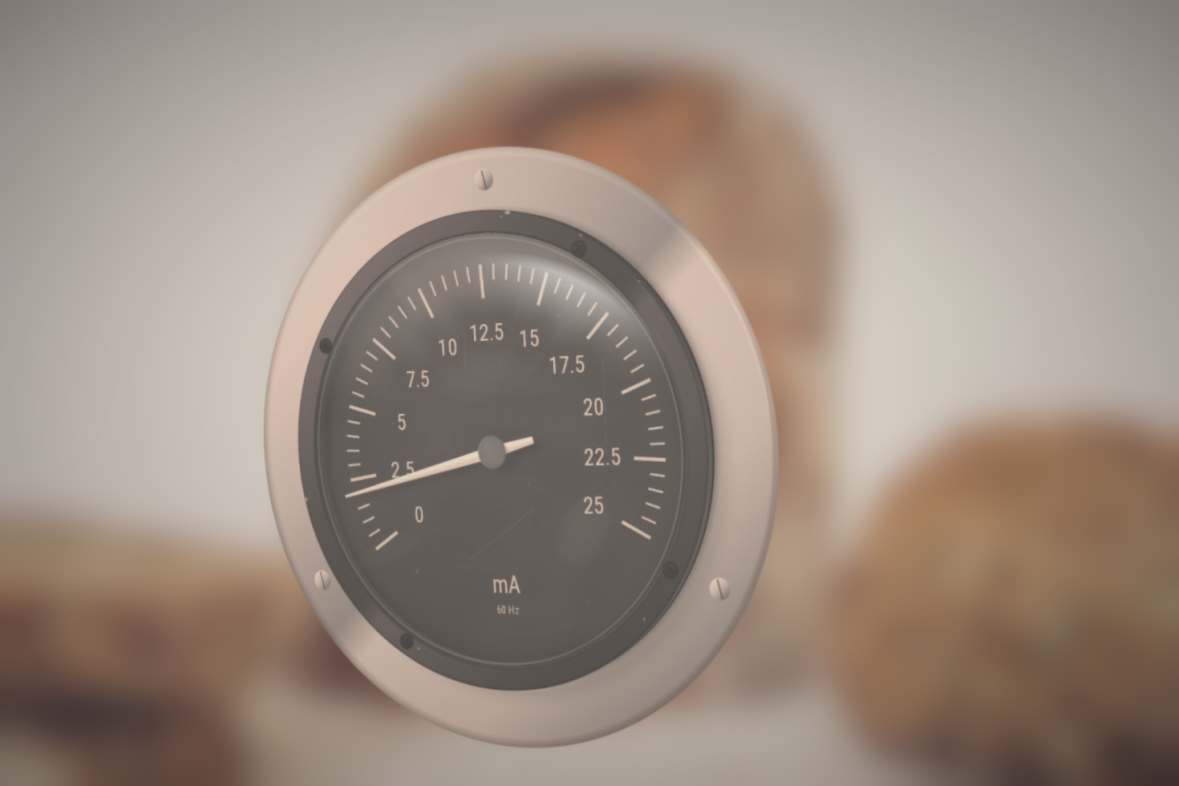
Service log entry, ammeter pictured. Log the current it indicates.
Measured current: 2 mA
